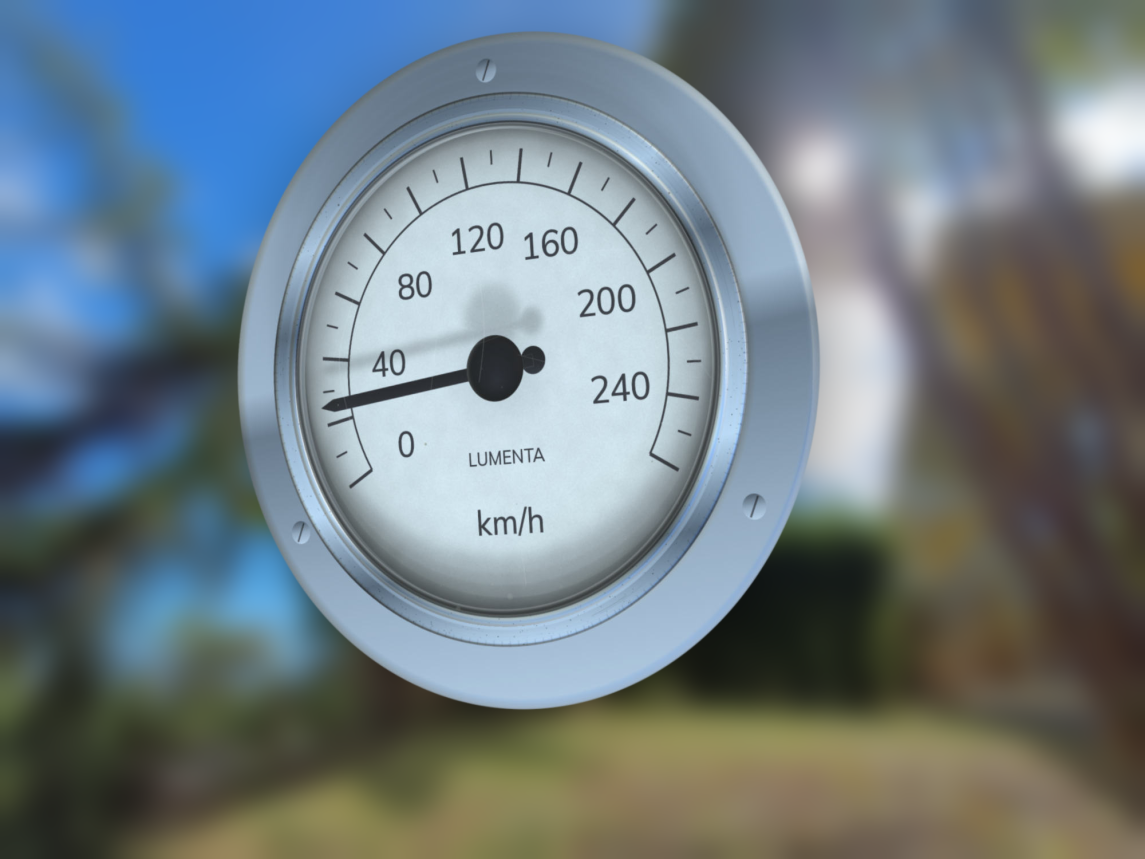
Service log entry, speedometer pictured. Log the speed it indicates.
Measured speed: 25 km/h
